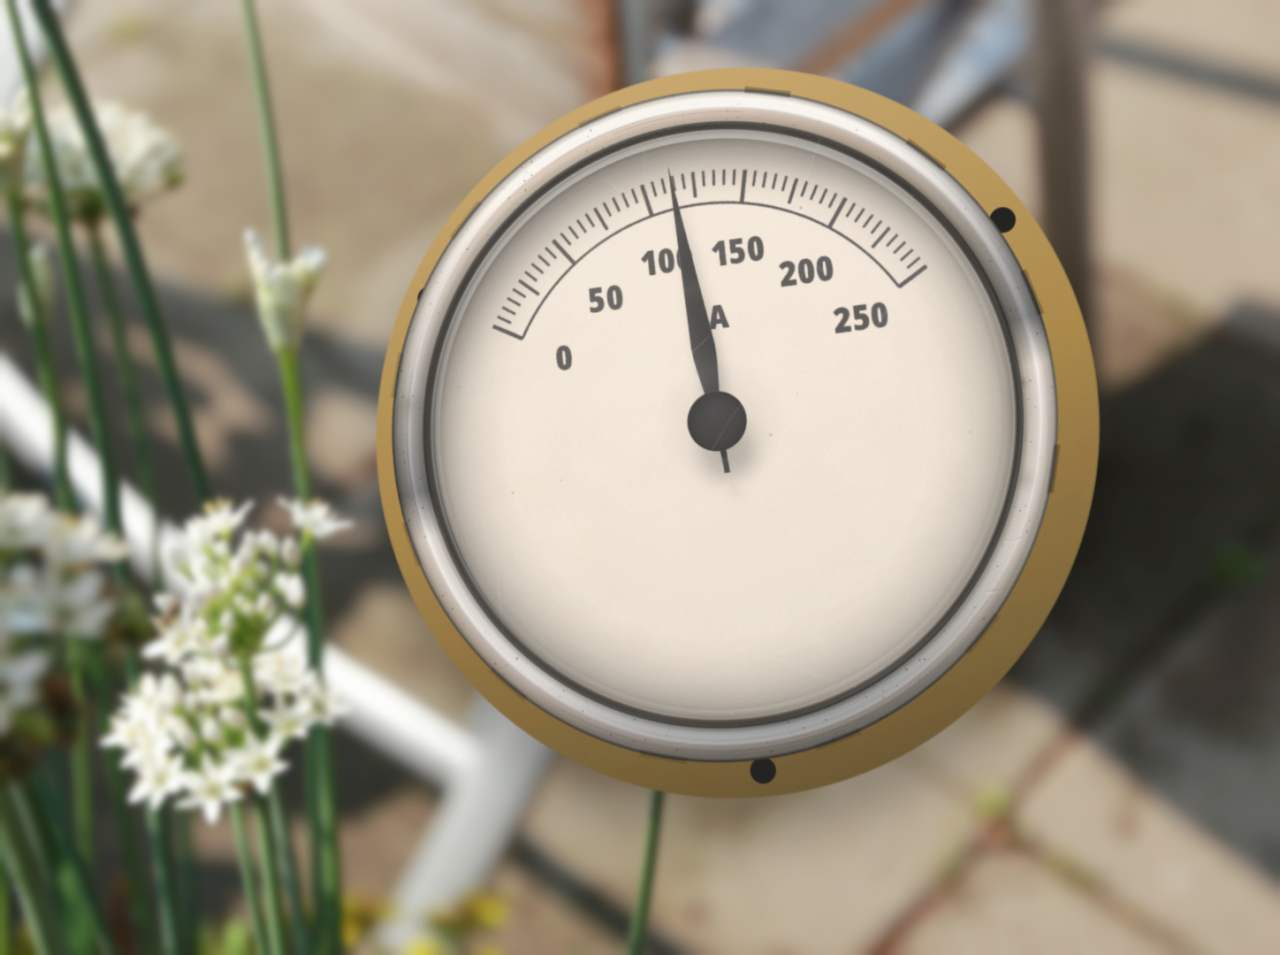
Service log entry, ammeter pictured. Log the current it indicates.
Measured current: 115 µA
